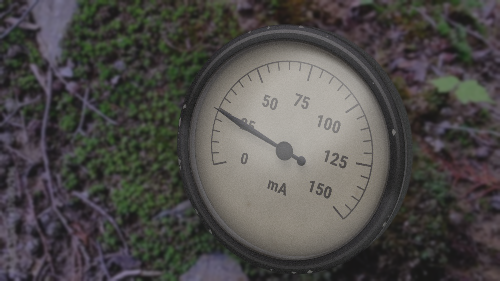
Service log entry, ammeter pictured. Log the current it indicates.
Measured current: 25 mA
